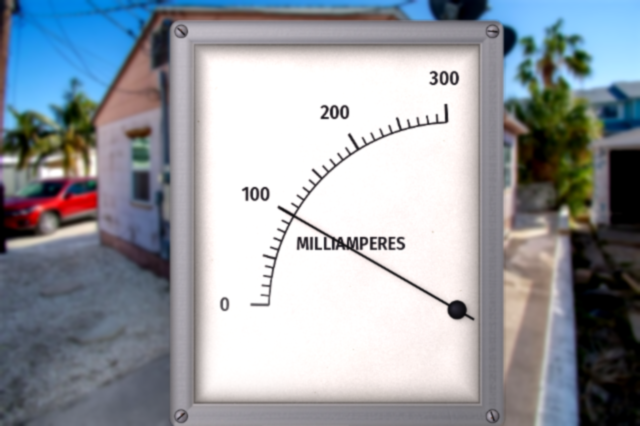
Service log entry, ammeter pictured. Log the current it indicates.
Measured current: 100 mA
